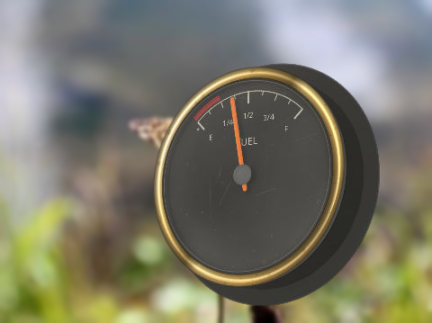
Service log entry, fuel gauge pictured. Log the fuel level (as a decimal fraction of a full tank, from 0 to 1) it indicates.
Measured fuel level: 0.375
